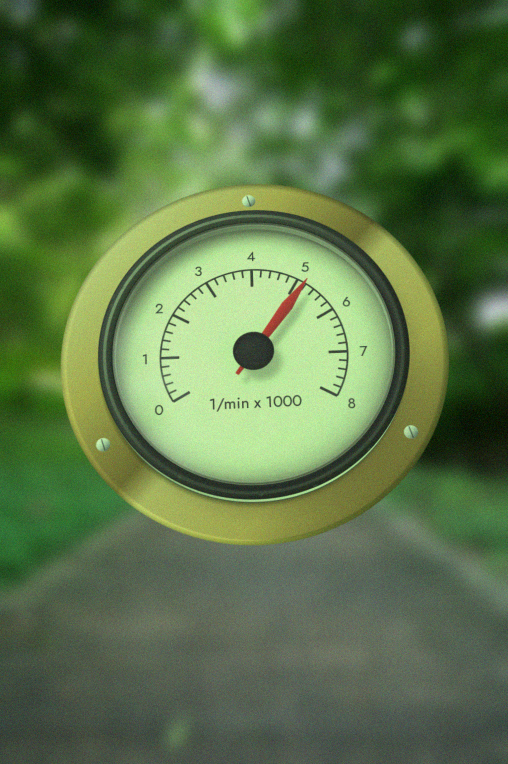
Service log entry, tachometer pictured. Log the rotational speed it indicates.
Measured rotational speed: 5200 rpm
